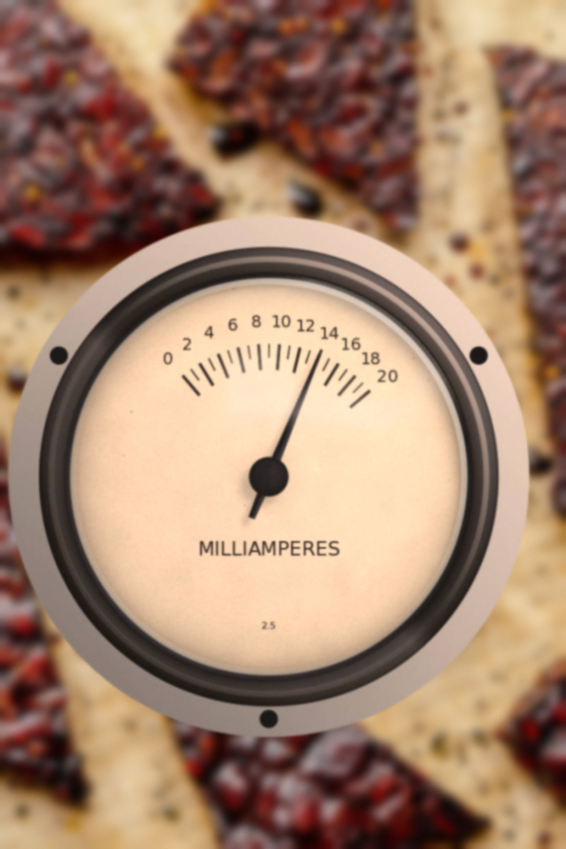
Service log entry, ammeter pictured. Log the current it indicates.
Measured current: 14 mA
